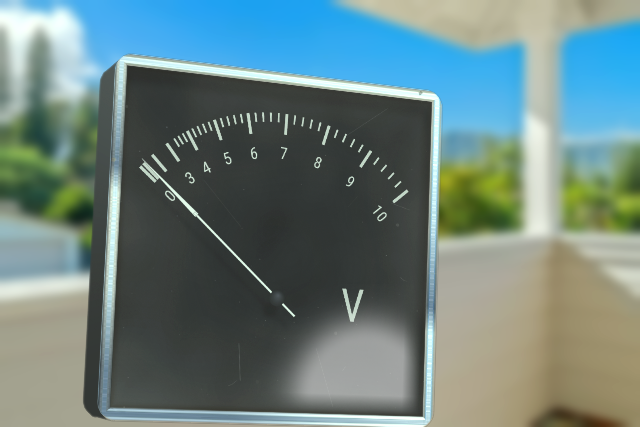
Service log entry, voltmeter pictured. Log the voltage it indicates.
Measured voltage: 1 V
